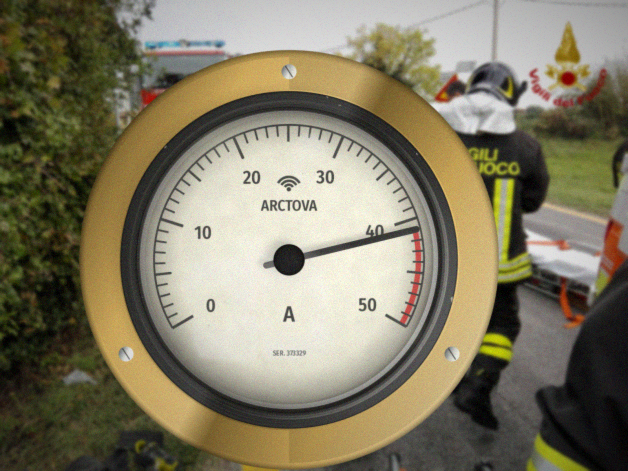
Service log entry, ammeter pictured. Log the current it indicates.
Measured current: 41 A
